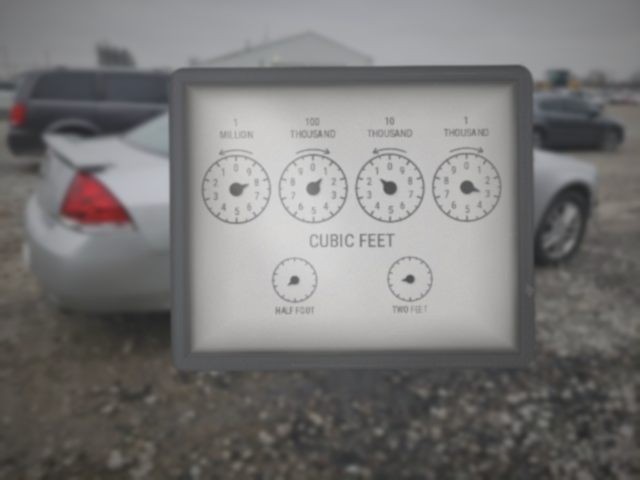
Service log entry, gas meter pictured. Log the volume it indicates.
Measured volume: 811300 ft³
